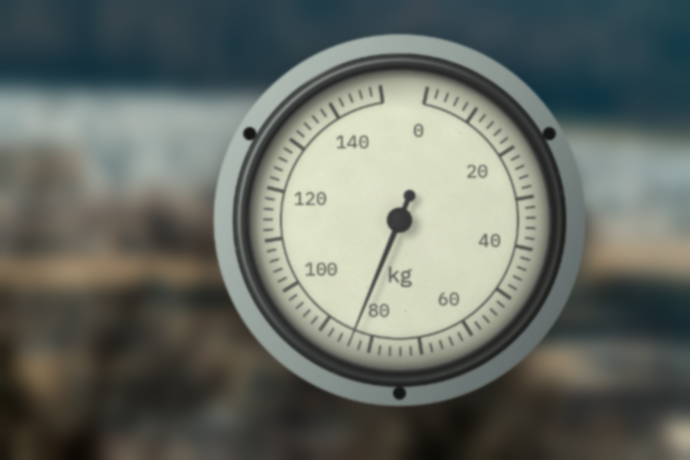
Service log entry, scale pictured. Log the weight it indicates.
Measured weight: 84 kg
